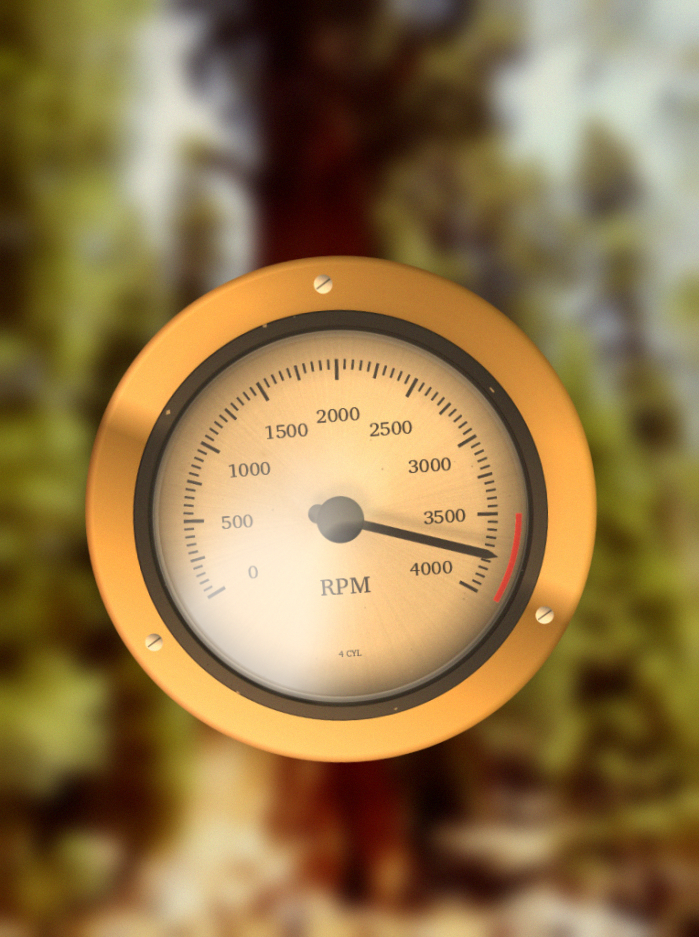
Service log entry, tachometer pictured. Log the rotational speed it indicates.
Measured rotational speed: 3750 rpm
